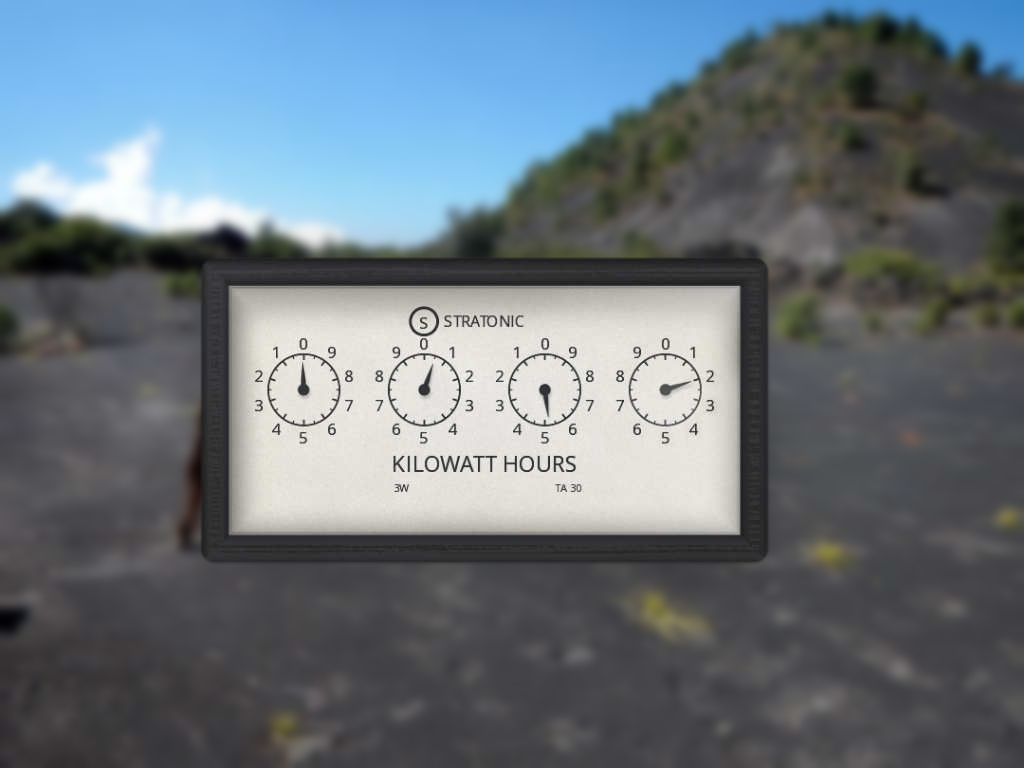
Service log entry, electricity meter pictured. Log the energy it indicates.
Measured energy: 52 kWh
